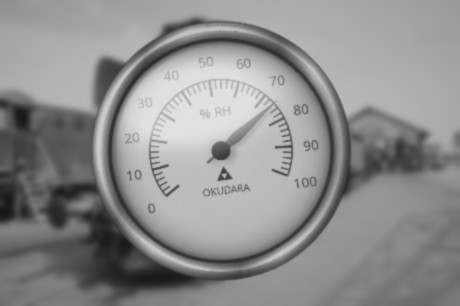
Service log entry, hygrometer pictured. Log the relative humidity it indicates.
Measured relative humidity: 74 %
